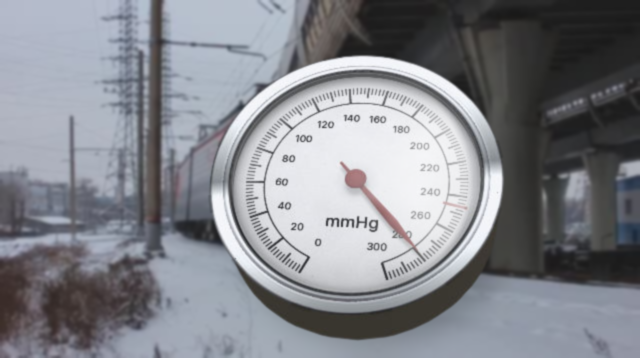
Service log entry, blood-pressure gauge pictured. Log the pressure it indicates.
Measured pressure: 280 mmHg
